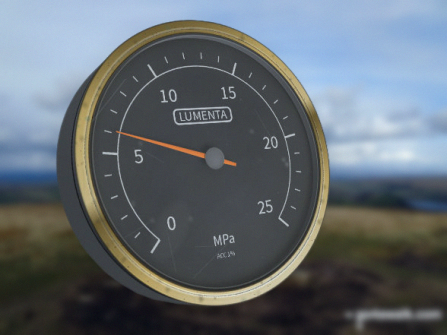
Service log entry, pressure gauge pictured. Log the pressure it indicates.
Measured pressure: 6 MPa
